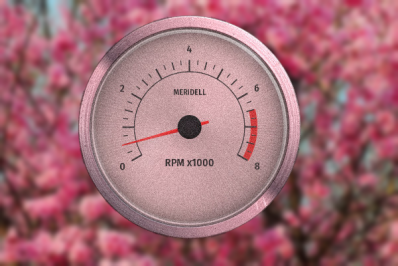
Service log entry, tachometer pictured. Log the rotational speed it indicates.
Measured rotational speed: 500 rpm
